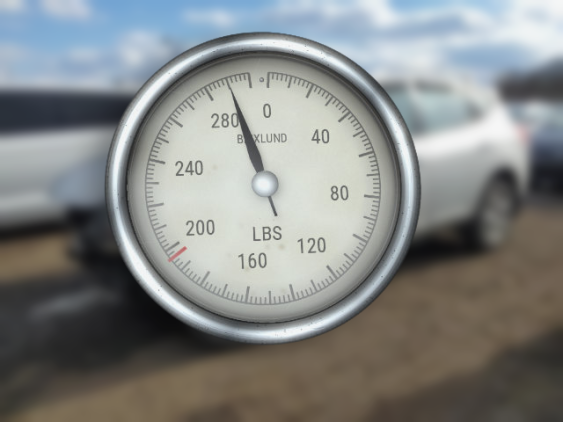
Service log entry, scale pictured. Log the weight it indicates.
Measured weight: 290 lb
